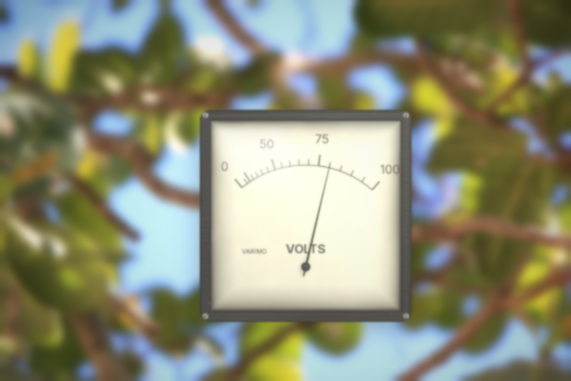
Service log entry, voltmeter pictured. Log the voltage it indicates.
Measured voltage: 80 V
